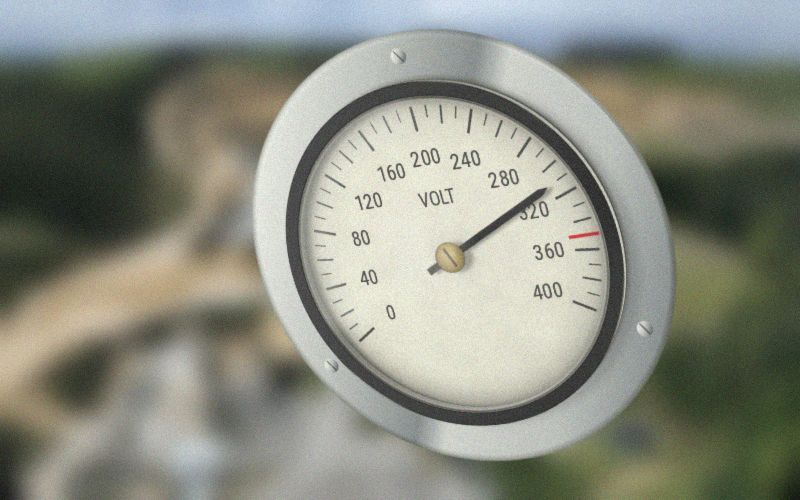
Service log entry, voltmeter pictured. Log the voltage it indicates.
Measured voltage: 310 V
